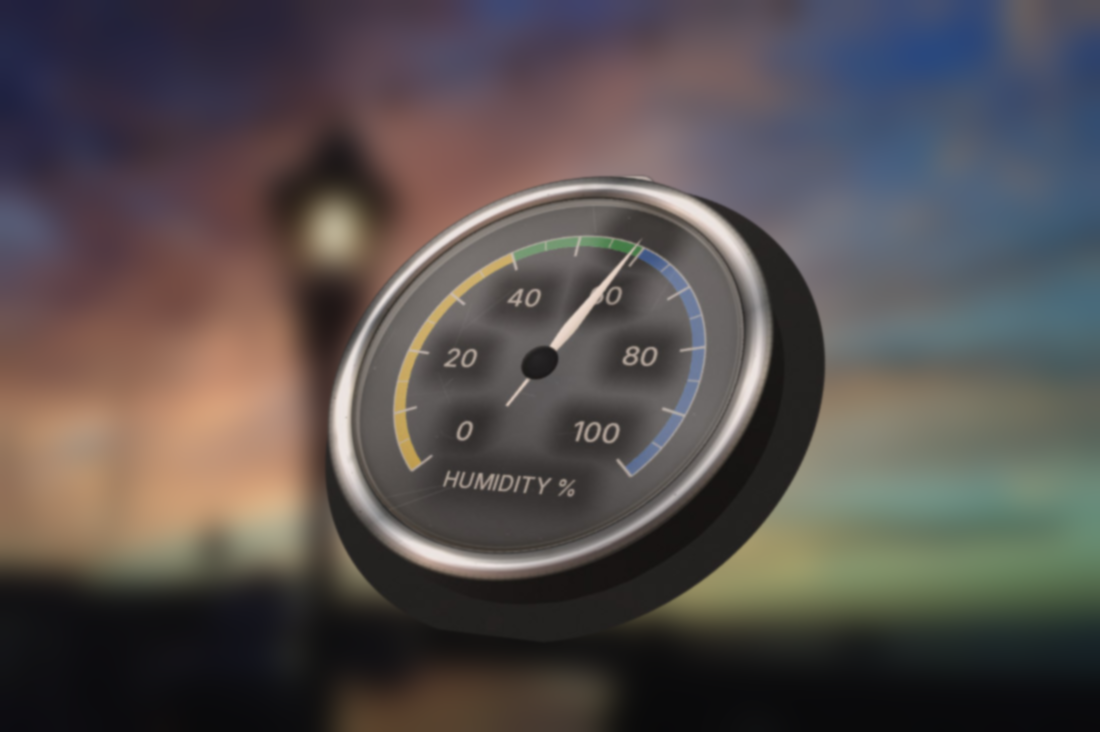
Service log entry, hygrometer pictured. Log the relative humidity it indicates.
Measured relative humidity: 60 %
